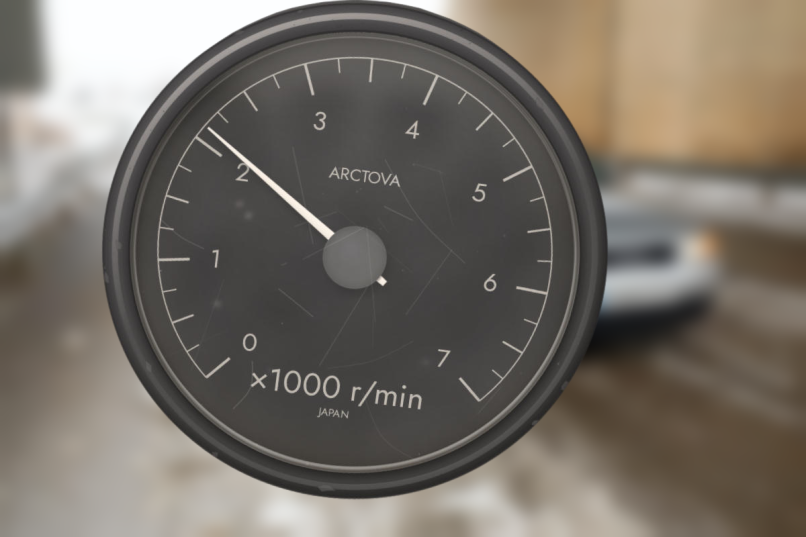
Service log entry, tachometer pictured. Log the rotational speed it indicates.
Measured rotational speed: 2125 rpm
